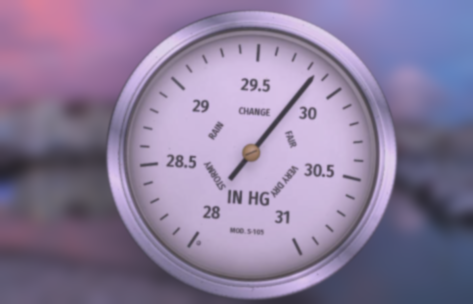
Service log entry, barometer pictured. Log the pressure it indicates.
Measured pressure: 29.85 inHg
